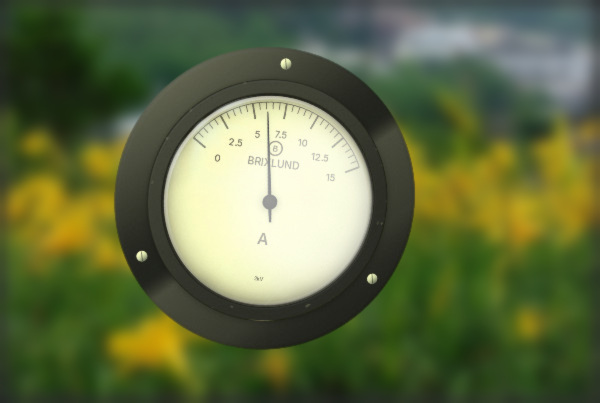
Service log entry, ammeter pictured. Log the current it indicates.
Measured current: 6 A
